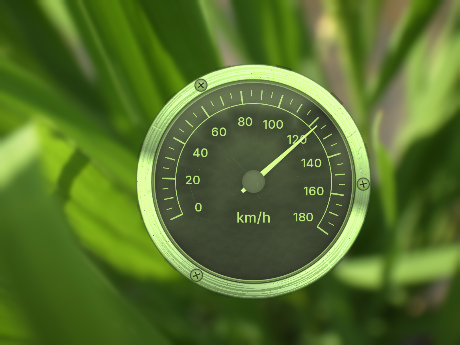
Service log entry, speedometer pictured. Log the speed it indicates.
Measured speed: 122.5 km/h
